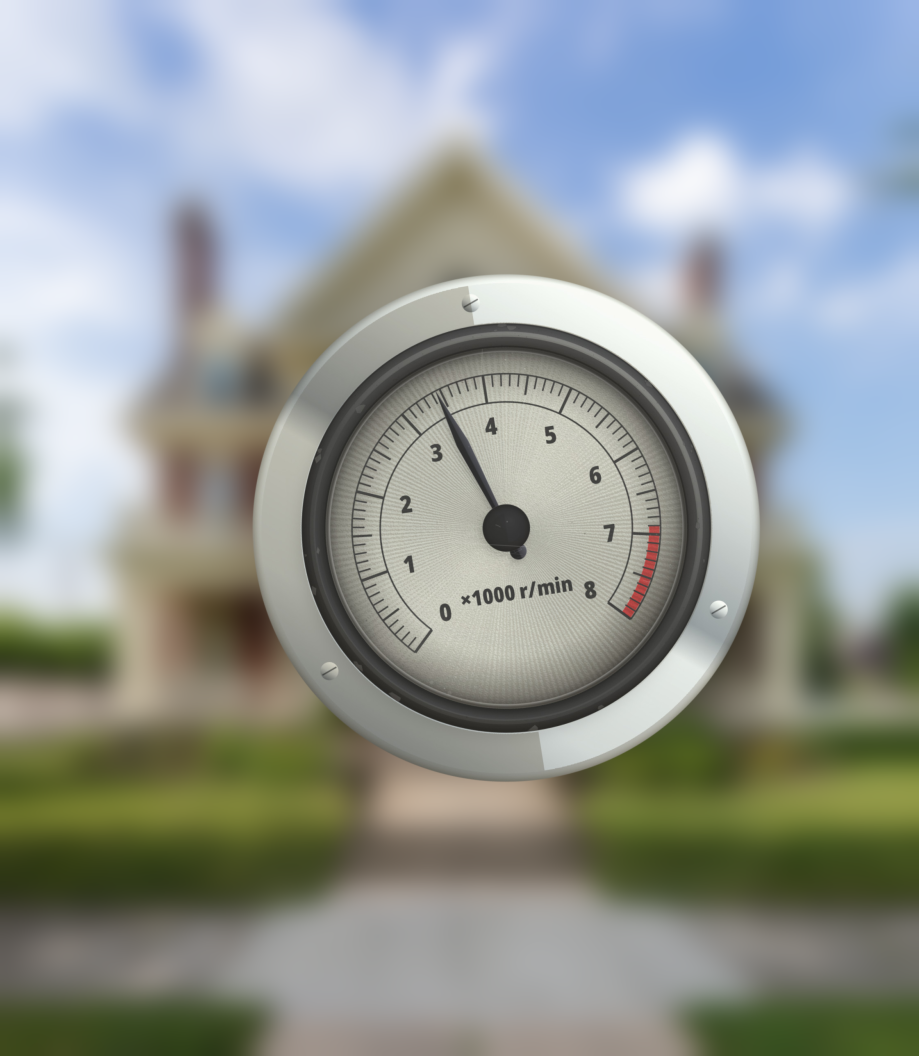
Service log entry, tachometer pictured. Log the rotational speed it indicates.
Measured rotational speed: 3450 rpm
